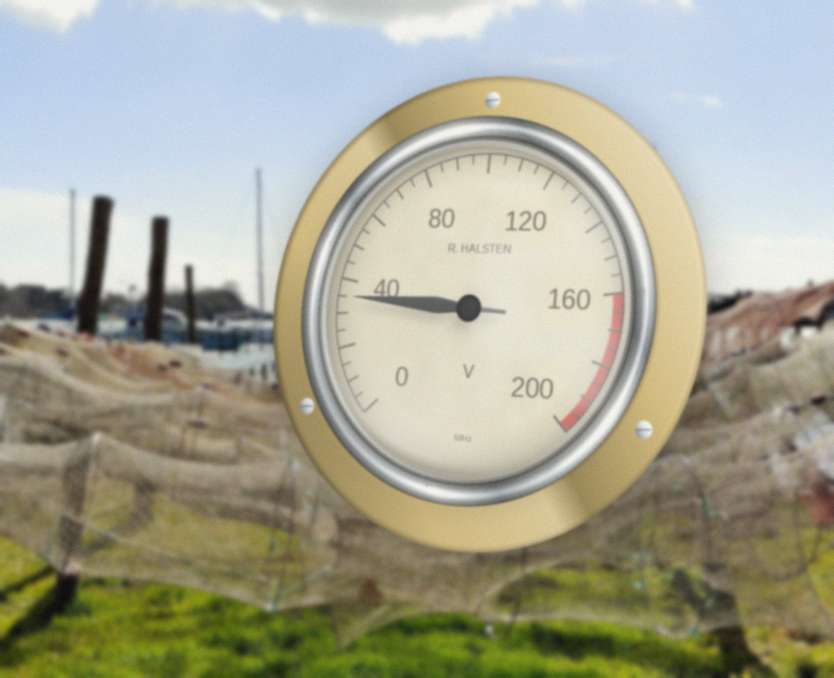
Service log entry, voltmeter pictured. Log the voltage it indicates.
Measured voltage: 35 V
